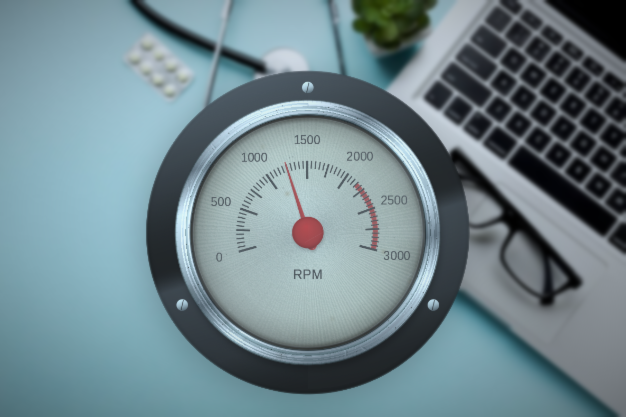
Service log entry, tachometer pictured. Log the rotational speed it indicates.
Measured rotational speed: 1250 rpm
